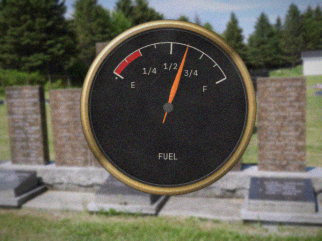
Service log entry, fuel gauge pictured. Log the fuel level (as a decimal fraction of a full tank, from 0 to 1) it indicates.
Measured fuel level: 0.625
